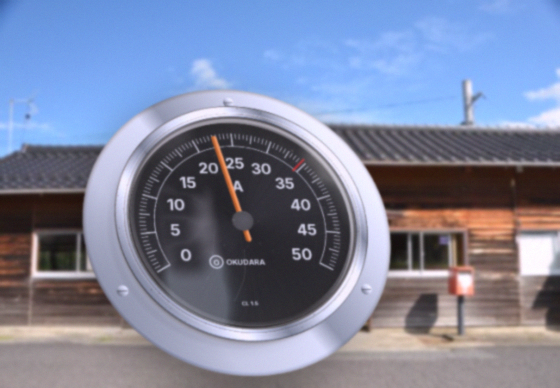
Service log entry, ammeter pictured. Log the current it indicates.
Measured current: 22.5 A
